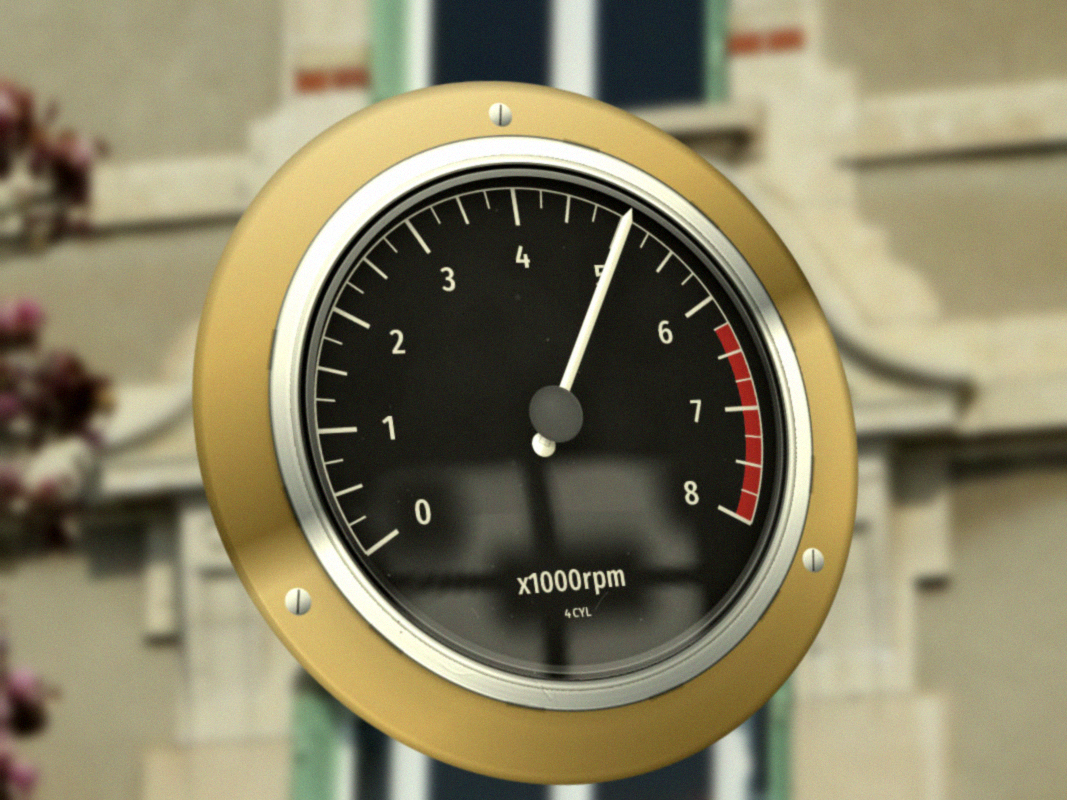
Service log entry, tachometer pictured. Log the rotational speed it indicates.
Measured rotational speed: 5000 rpm
